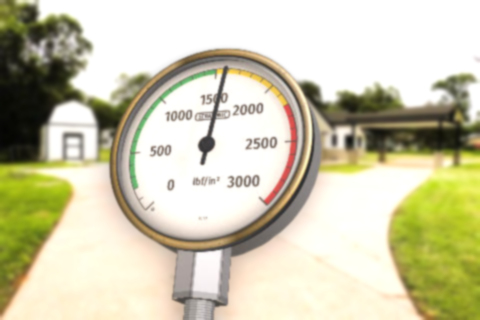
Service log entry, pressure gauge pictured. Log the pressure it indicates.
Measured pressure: 1600 psi
